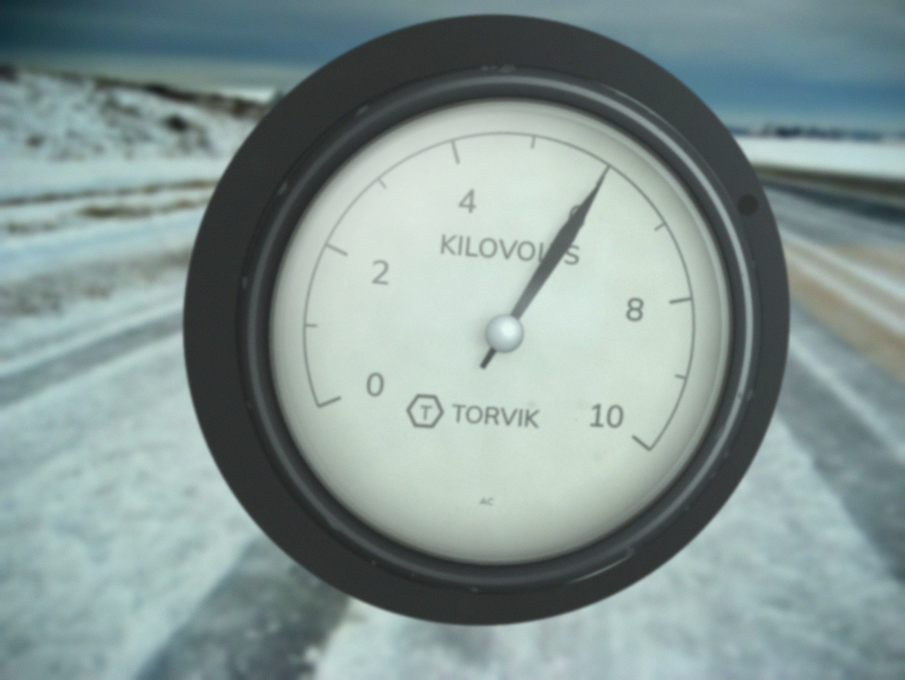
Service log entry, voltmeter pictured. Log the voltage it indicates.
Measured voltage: 6 kV
